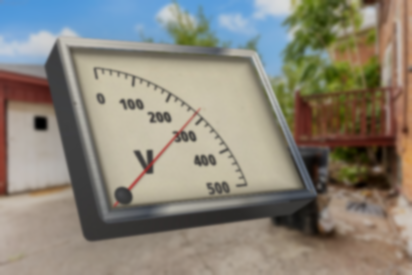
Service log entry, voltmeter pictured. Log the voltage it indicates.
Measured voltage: 280 V
